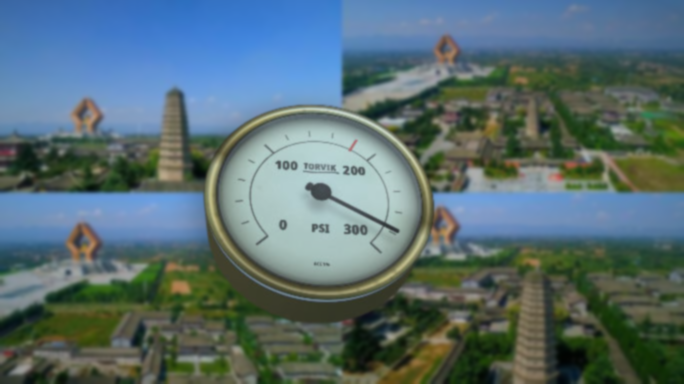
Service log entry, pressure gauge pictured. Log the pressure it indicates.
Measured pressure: 280 psi
